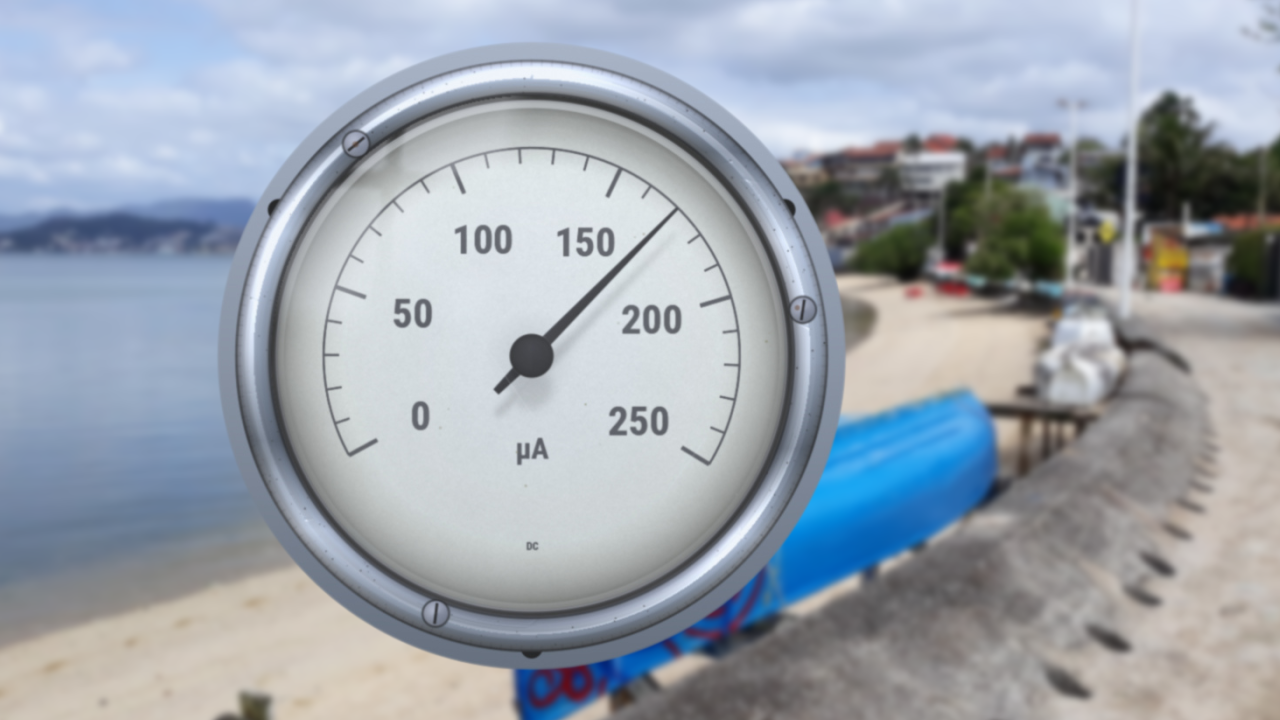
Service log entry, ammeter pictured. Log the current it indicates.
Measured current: 170 µA
